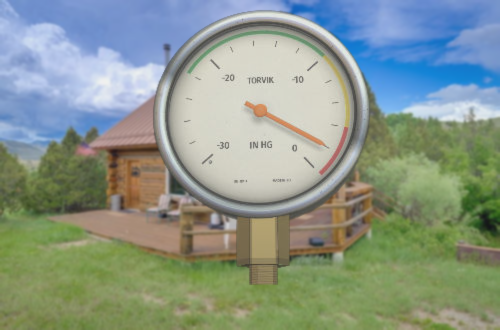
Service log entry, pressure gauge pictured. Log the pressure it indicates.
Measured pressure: -2 inHg
